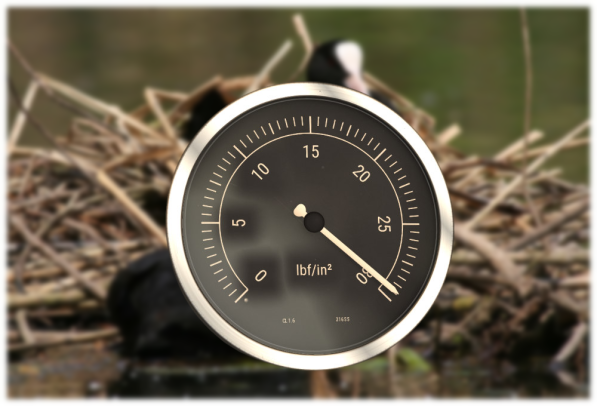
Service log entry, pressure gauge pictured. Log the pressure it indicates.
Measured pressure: 29.5 psi
